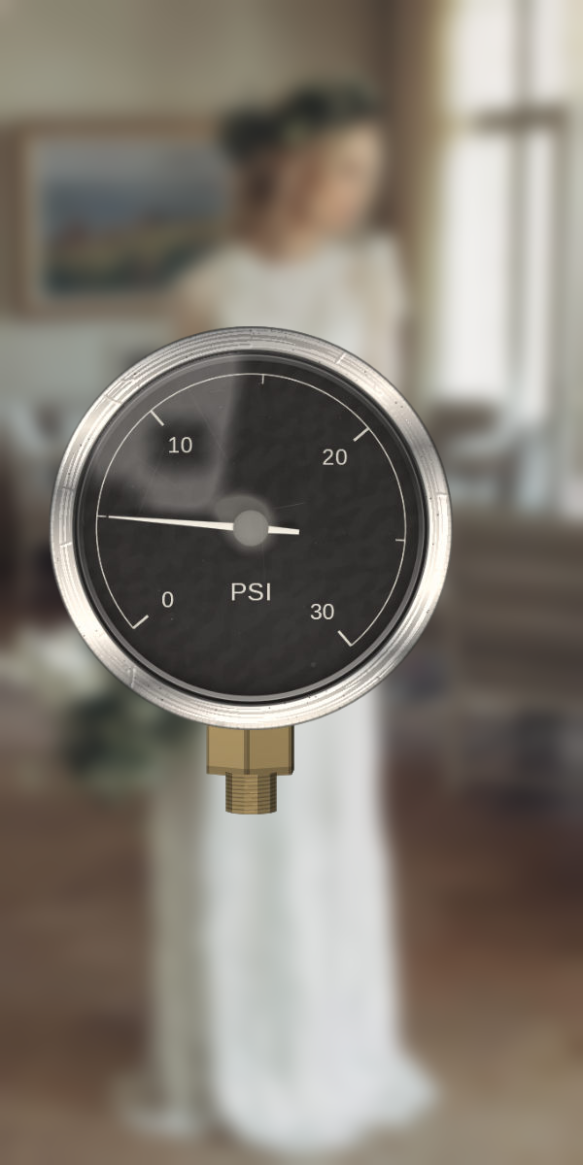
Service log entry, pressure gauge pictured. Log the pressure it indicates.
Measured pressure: 5 psi
